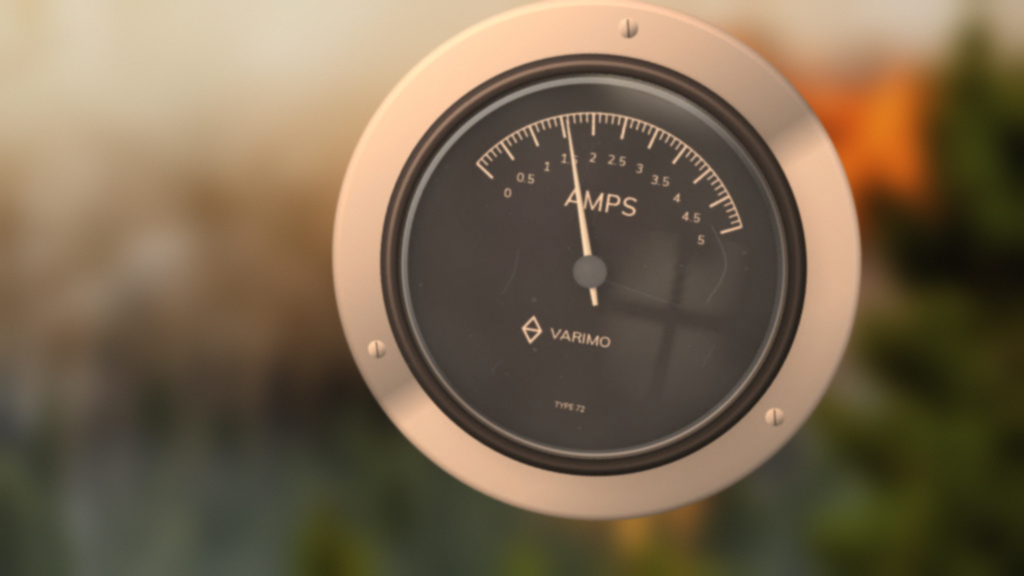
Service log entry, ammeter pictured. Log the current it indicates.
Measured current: 1.6 A
